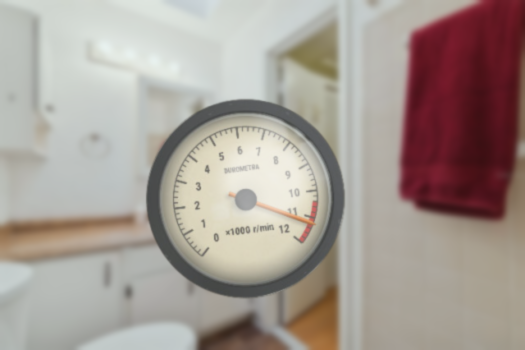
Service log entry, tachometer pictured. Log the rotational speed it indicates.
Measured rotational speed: 11200 rpm
